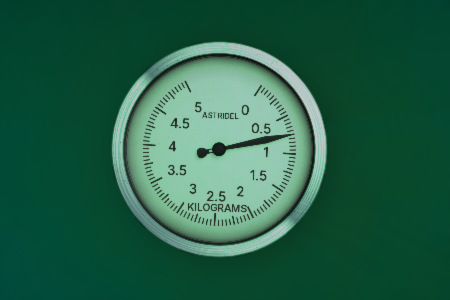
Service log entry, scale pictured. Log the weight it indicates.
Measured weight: 0.75 kg
